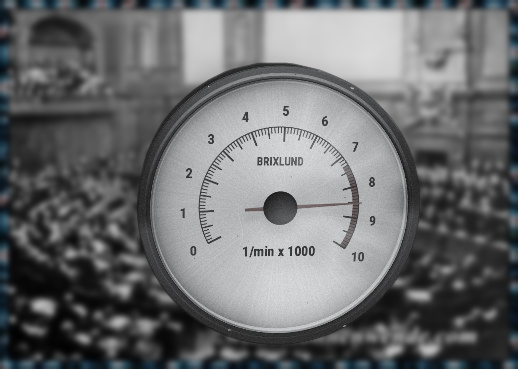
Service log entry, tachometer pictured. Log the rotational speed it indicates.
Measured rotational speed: 8500 rpm
